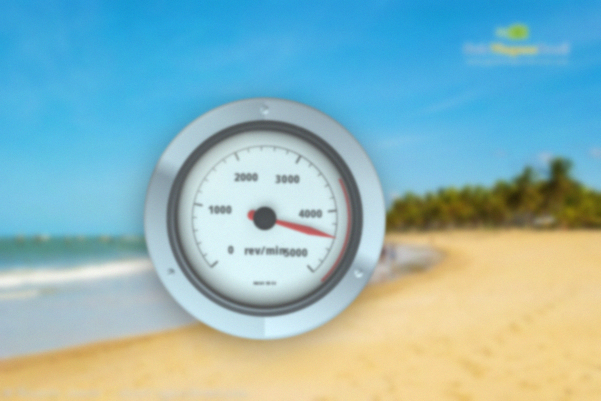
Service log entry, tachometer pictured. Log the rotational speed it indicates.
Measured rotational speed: 4400 rpm
